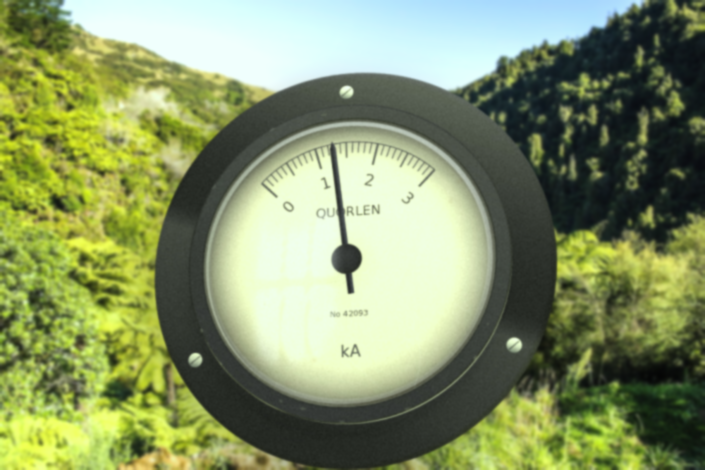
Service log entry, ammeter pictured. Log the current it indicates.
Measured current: 1.3 kA
